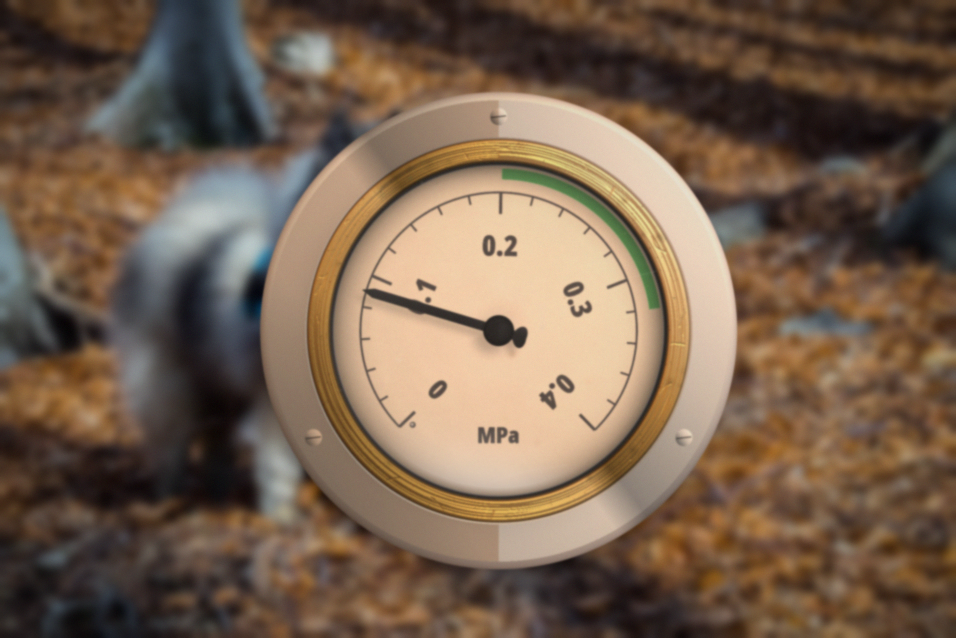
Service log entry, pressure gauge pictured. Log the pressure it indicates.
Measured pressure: 0.09 MPa
